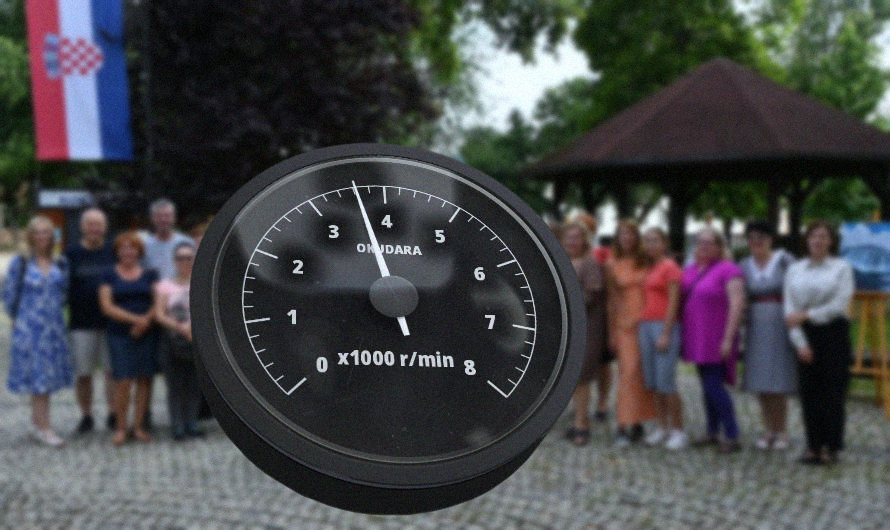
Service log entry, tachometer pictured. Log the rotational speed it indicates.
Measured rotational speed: 3600 rpm
